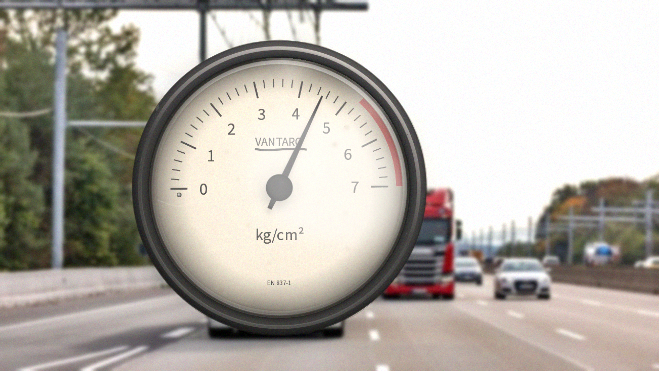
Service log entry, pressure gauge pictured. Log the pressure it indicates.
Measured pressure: 4.5 kg/cm²
